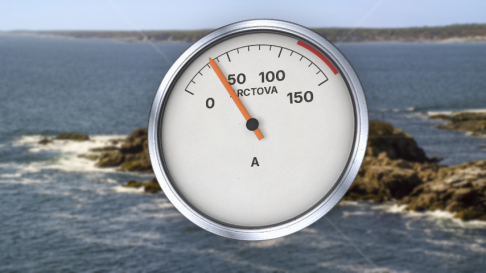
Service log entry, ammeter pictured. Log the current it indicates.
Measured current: 35 A
